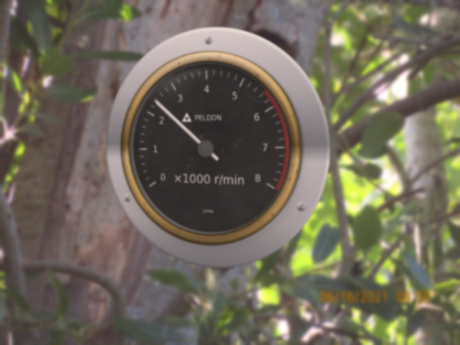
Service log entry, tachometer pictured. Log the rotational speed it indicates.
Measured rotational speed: 2400 rpm
